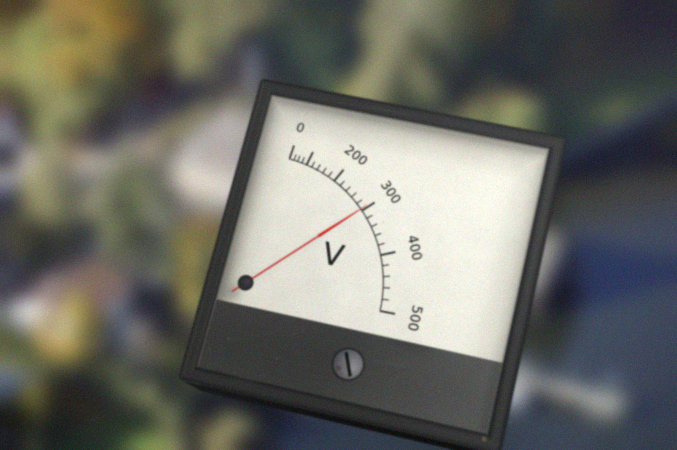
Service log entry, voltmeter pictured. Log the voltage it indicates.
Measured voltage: 300 V
